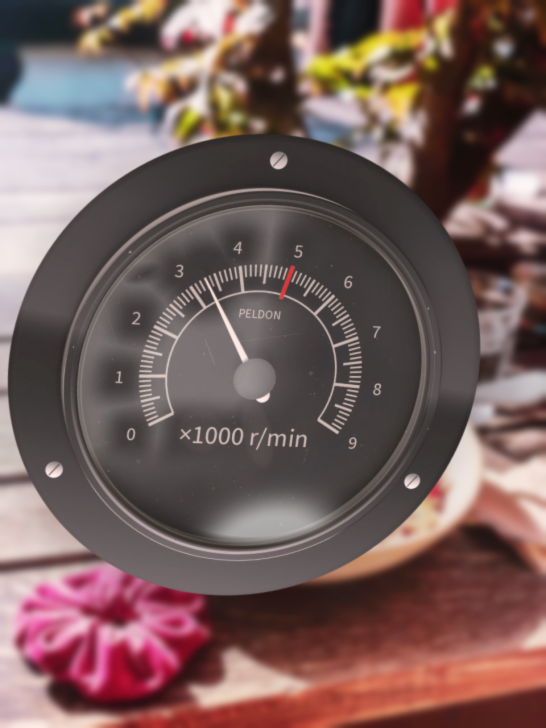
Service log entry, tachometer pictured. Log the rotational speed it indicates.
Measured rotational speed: 3300 rpm
